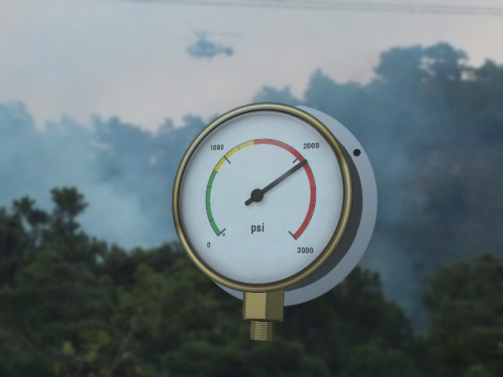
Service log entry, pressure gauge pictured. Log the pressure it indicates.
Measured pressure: 2100 psi
